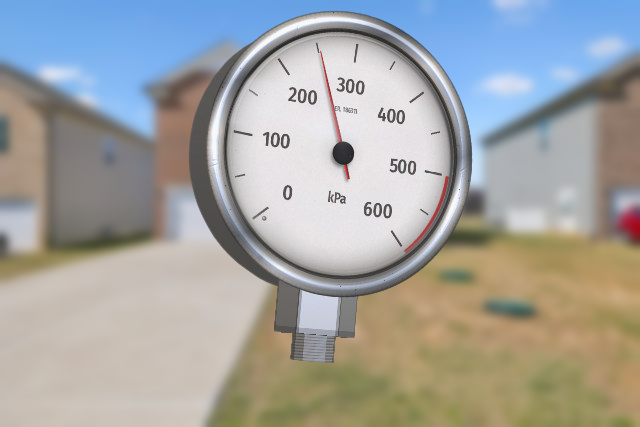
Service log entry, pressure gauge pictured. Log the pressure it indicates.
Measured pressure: 250 kPa
